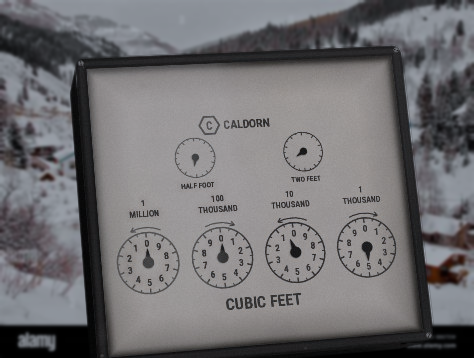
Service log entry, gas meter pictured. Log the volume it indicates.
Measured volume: 500 ft³
